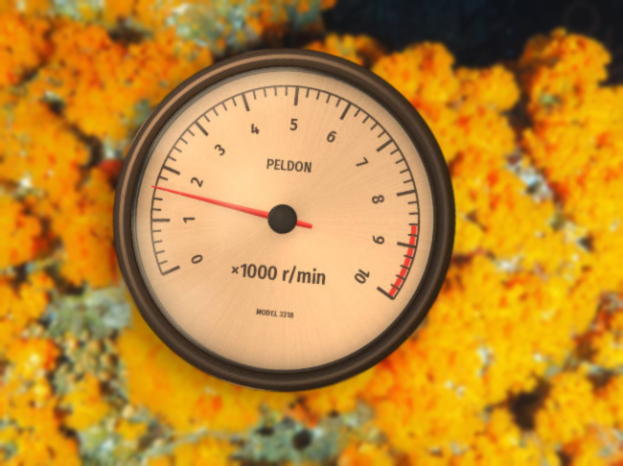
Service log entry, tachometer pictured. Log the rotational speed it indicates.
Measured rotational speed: 1600 rpm
